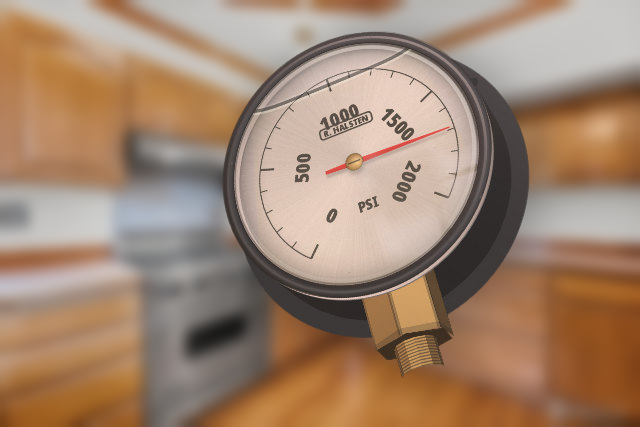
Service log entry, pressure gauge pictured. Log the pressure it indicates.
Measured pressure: 1700 psi
